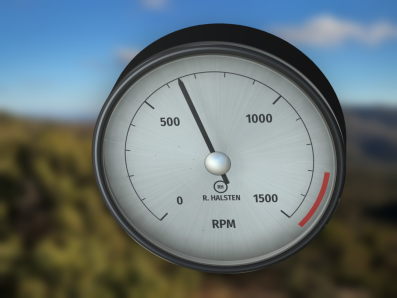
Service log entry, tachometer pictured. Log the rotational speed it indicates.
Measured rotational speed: 650 rpm
